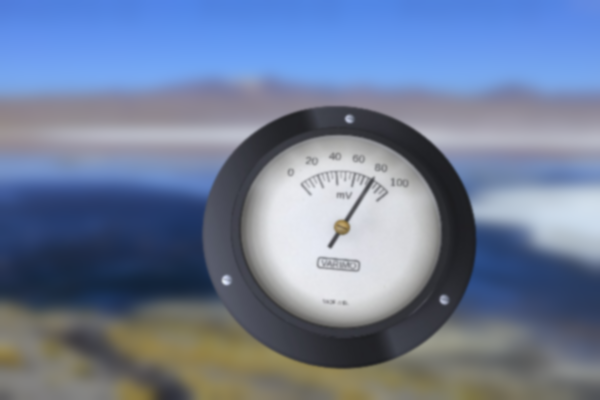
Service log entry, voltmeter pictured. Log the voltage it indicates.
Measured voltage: 80 mV
